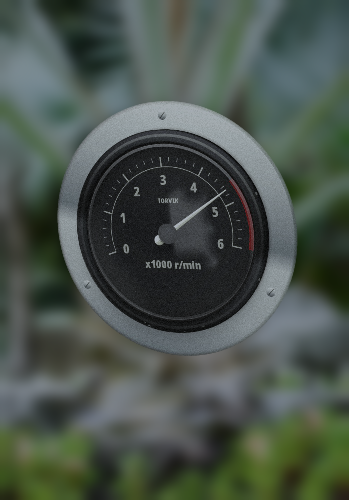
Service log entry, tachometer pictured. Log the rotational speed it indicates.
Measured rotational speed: 4700 rpm
